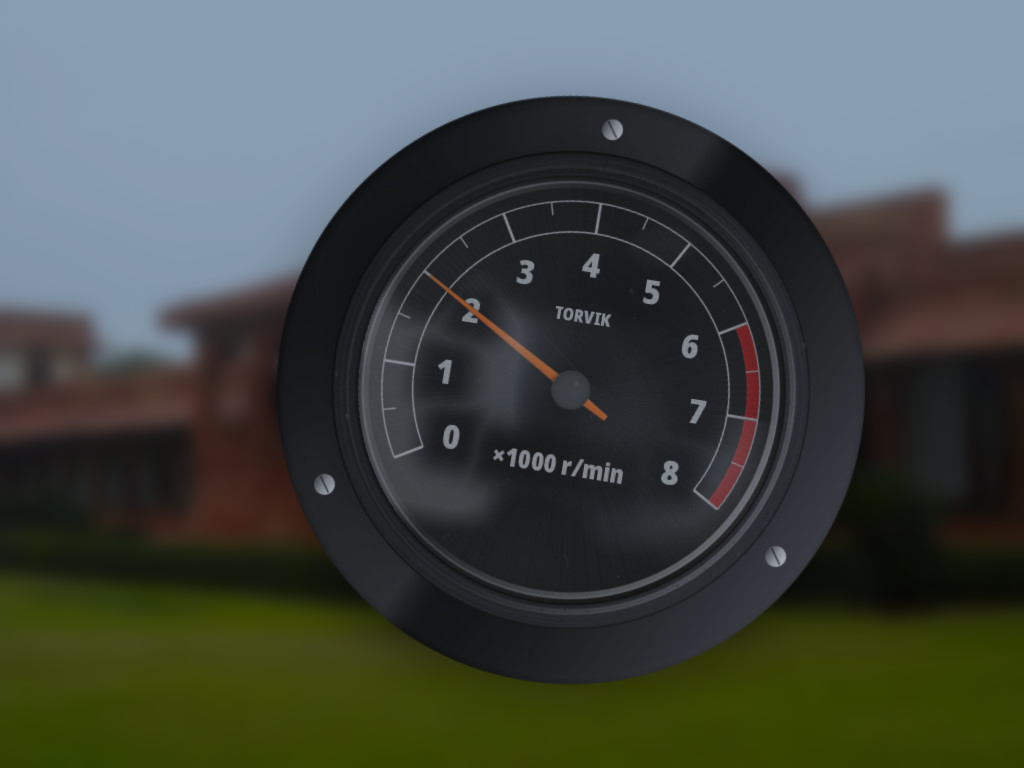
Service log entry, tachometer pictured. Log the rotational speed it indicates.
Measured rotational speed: 2000 rpm
